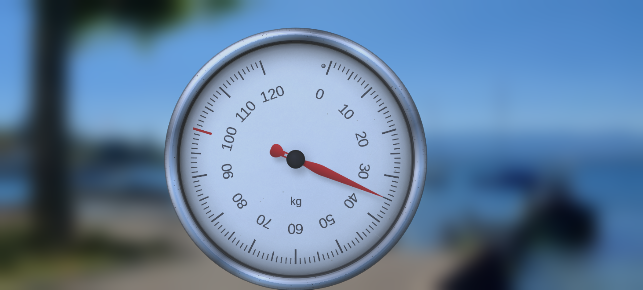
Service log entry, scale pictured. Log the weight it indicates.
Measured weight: 35 kg
